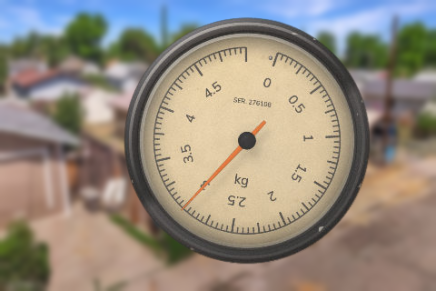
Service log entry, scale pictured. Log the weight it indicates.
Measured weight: 3 kg
